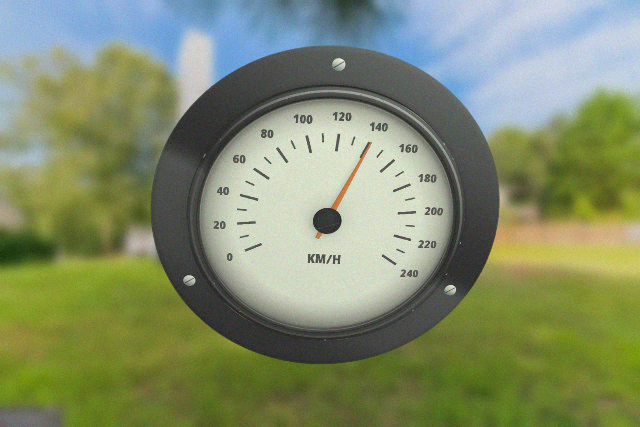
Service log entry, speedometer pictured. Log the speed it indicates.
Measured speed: 140 km/h
